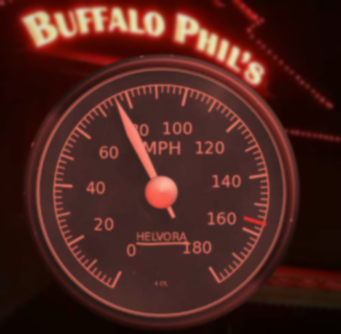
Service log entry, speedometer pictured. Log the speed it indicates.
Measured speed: 76 mph
